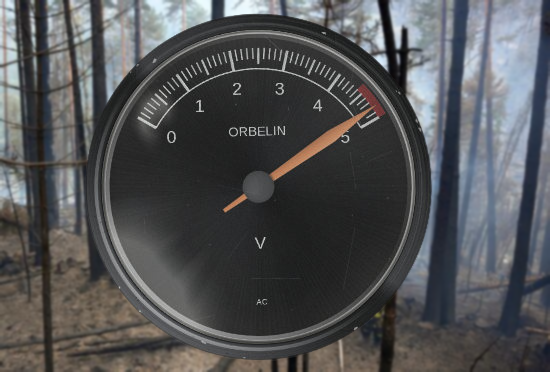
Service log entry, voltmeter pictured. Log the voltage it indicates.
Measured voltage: 4.8 V
